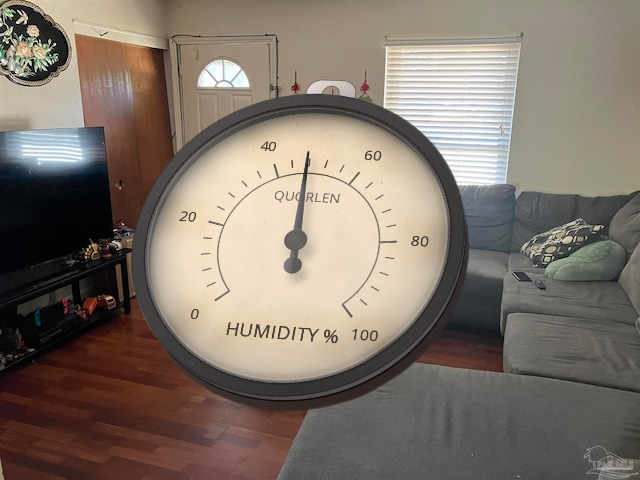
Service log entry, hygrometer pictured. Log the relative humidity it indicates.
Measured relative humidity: 48 %
